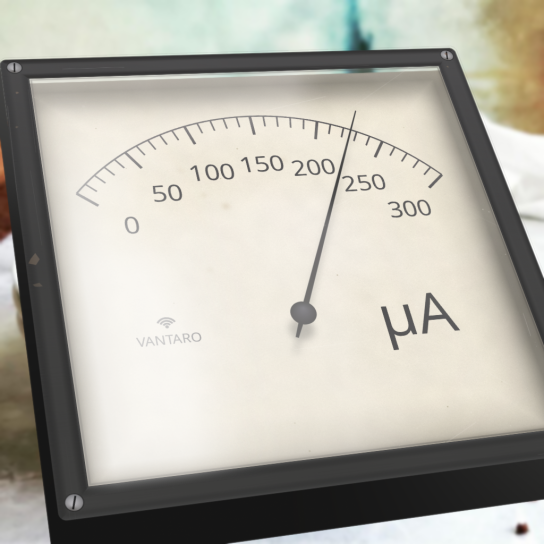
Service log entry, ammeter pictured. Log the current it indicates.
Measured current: 225 µA
